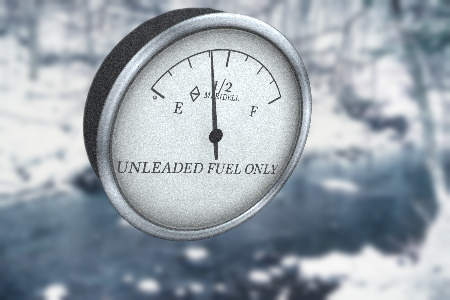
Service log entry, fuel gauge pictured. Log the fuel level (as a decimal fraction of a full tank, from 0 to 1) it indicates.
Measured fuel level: 0.375
